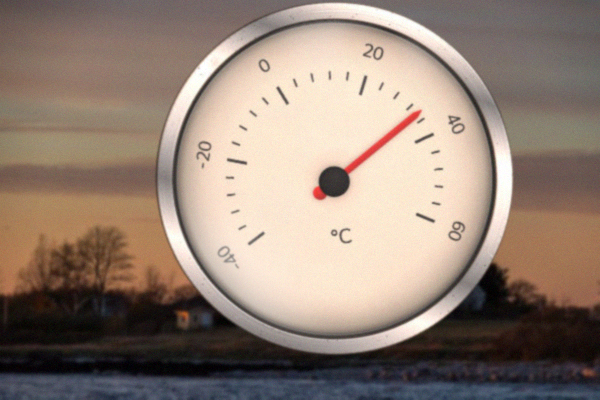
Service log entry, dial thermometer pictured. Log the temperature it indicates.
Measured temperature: 34 °C
